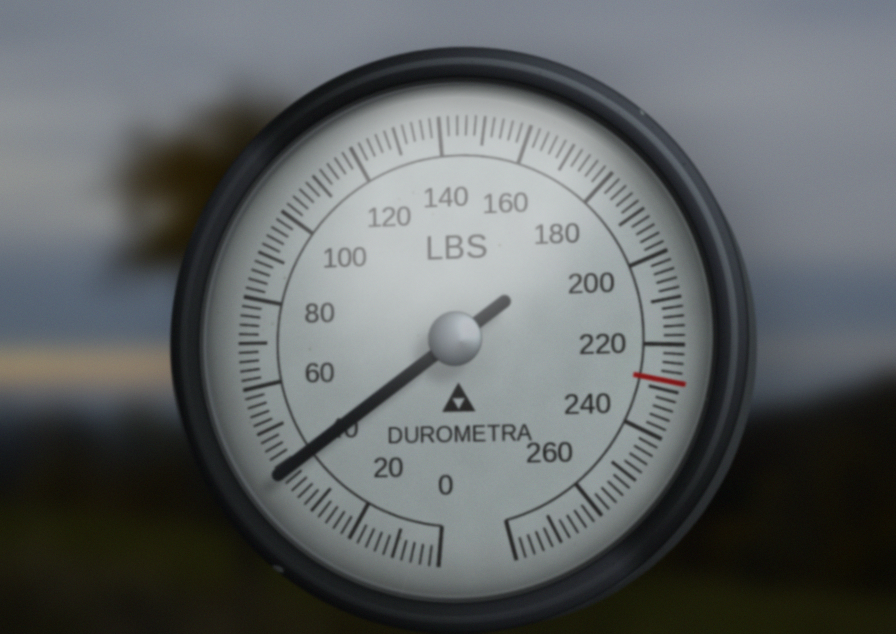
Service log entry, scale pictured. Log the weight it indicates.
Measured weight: 40 lb
